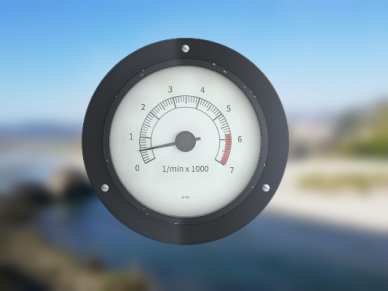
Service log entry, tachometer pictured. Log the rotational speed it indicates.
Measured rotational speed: 500 rpm
